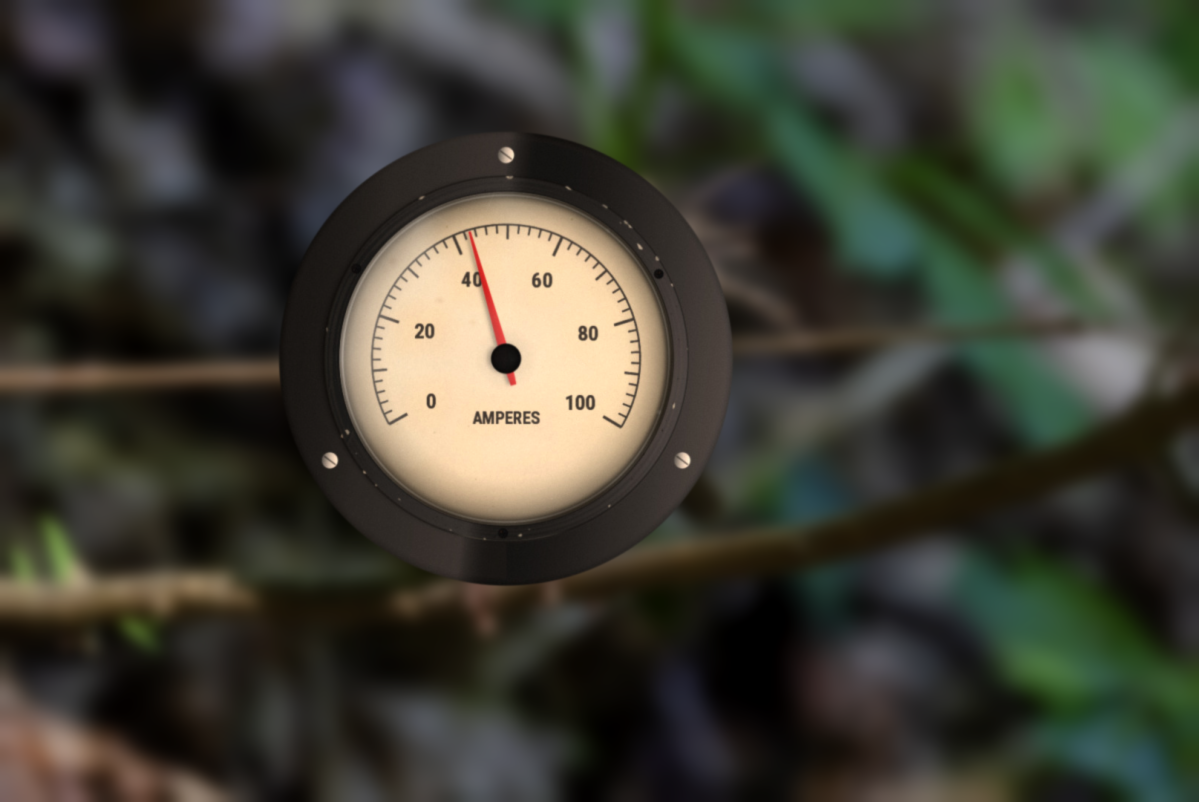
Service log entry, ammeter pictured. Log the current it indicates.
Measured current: 43 A
